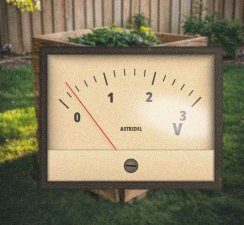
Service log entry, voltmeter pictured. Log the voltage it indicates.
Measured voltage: 0.3 V
